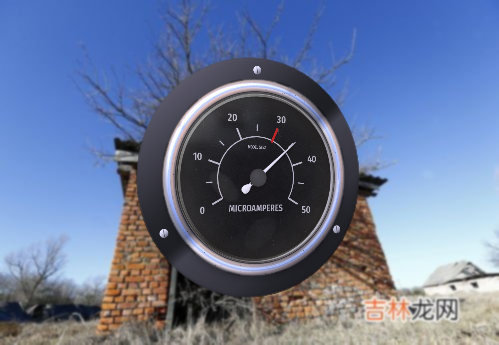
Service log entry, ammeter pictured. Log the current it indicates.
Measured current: 35 µA
